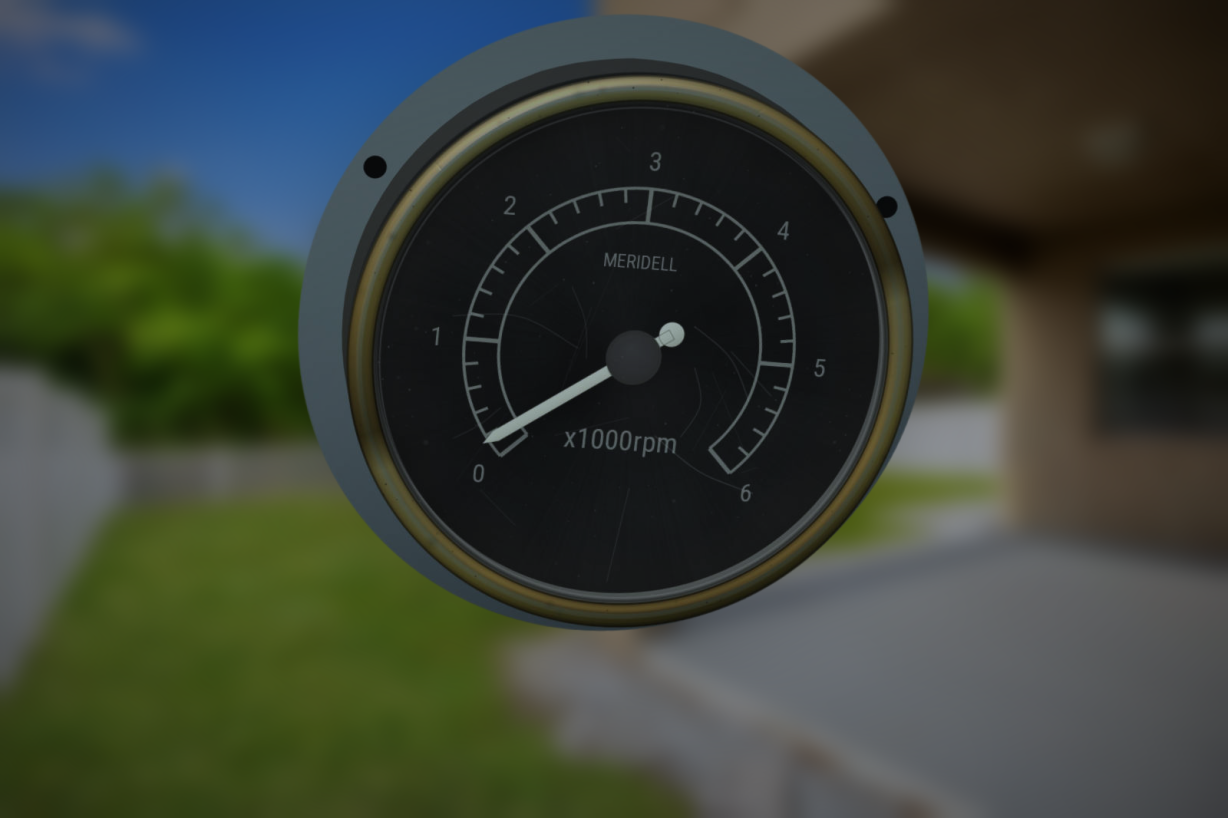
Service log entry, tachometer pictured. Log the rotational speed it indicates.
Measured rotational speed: 200 rpm
